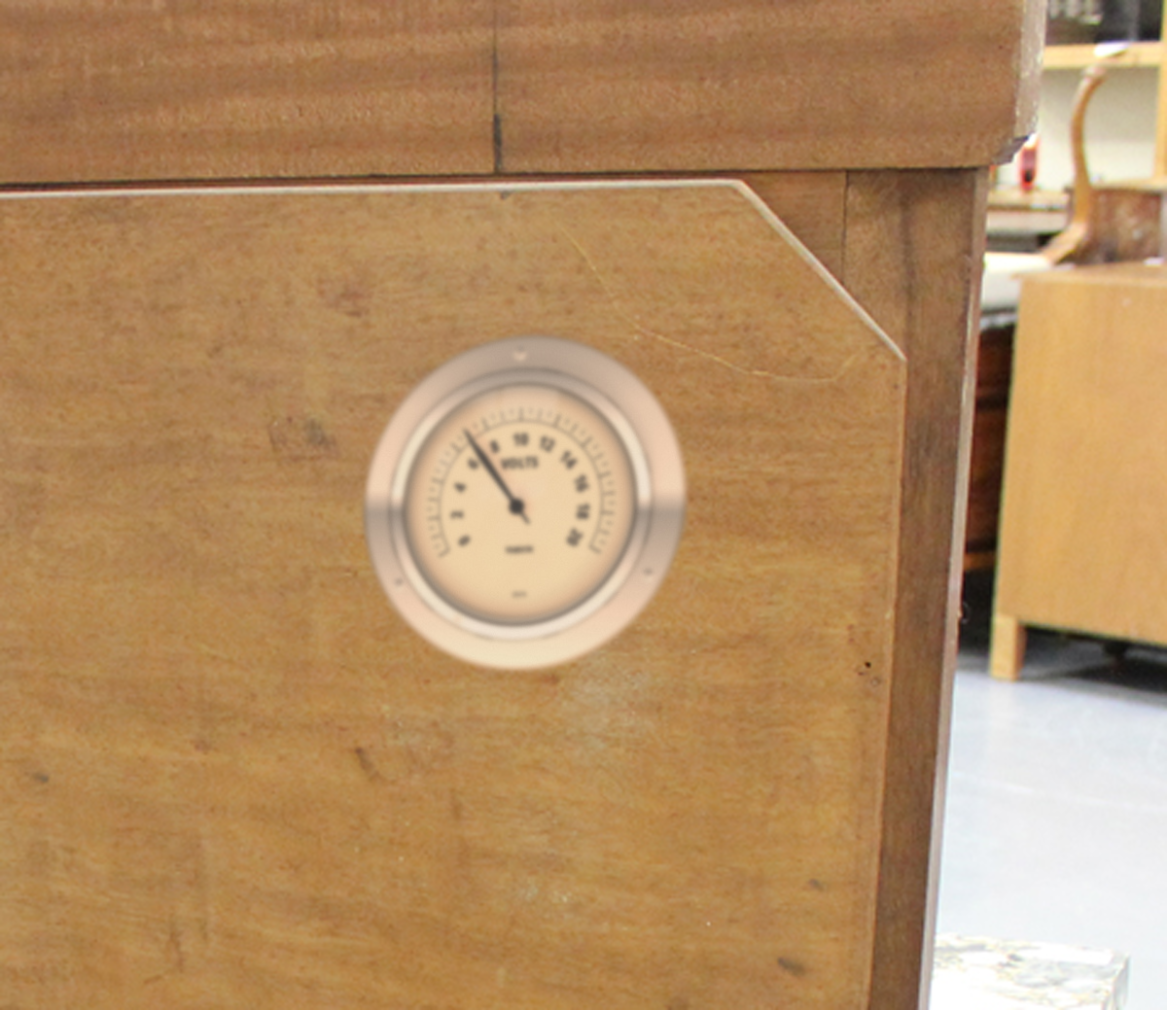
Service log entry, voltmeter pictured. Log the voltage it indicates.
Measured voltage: 7 V
